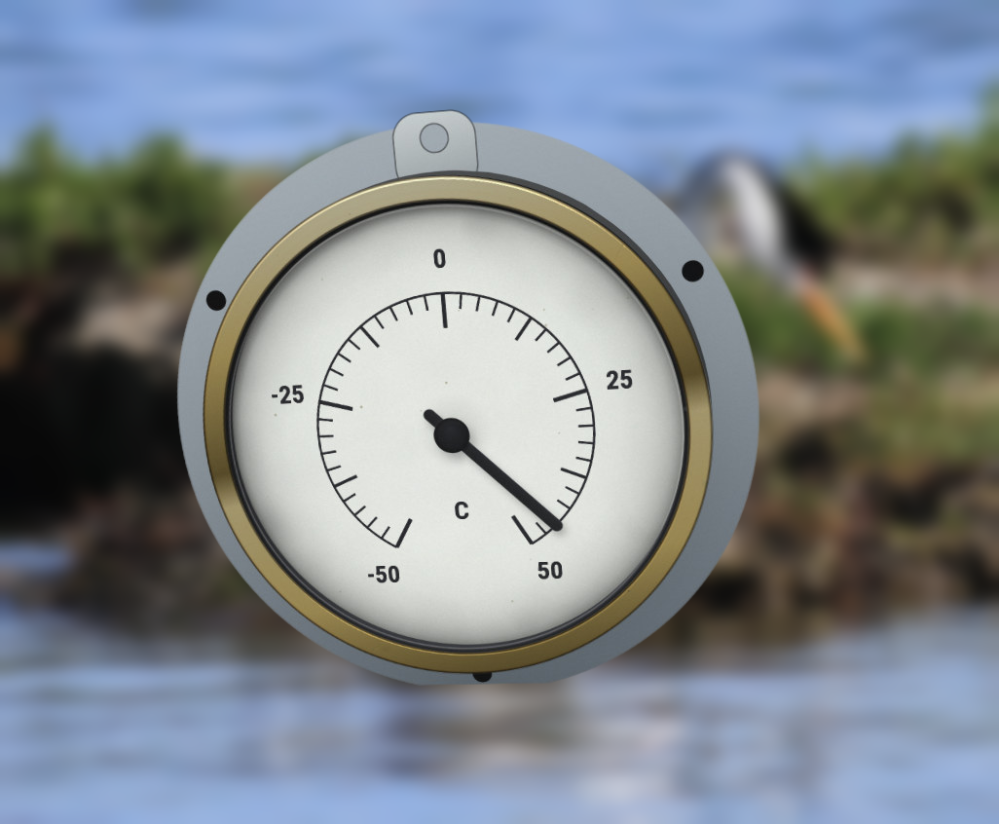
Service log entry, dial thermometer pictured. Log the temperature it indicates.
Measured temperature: 45 °C
